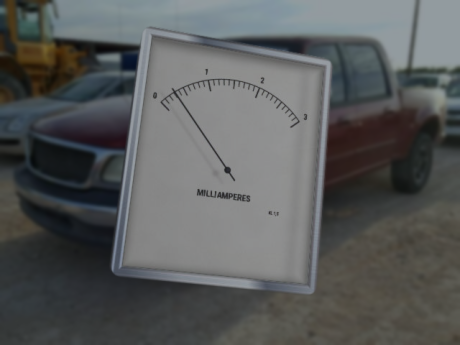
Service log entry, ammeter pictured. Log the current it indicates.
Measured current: 0.3 mA
